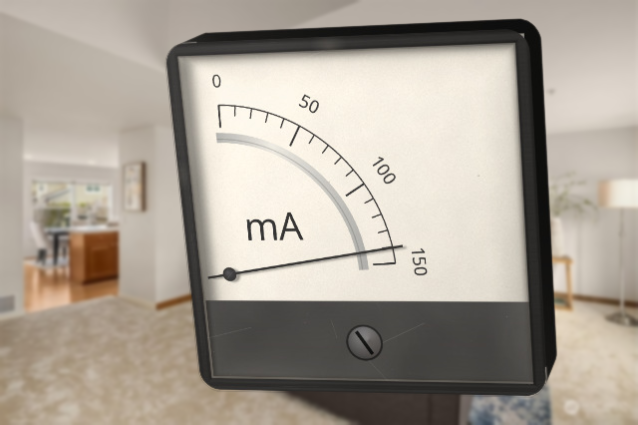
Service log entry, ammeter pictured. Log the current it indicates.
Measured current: 140 mA
